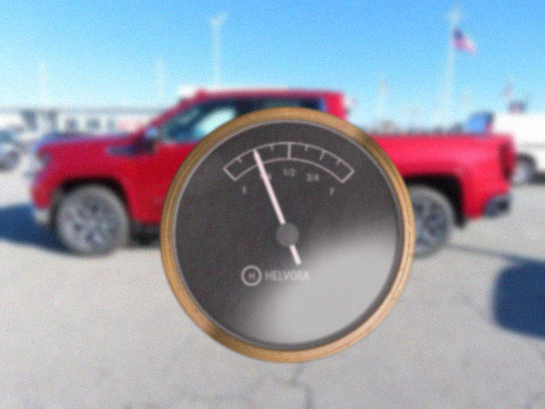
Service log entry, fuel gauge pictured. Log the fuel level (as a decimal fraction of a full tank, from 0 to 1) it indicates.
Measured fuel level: 0.25
